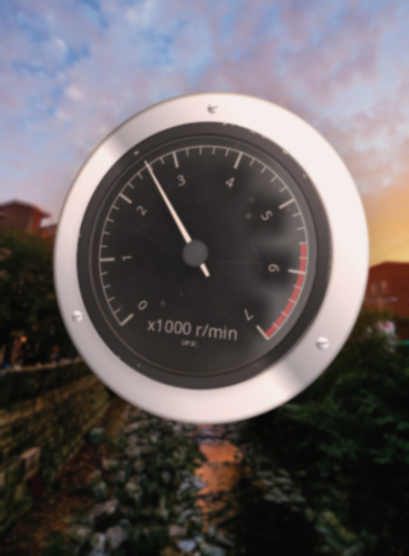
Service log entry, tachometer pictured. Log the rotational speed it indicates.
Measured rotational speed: 2600 rpm
